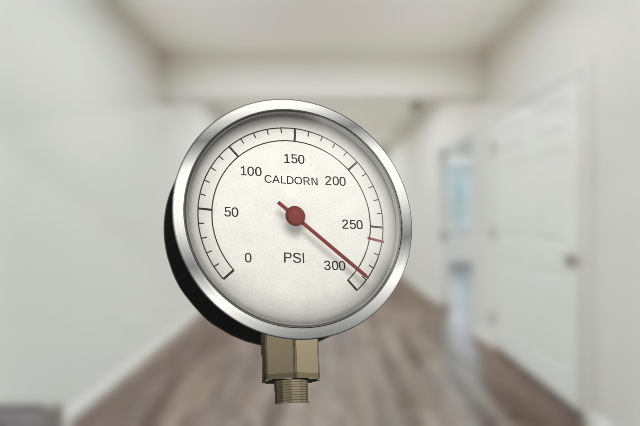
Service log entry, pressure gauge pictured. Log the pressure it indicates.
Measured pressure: 290 psi
